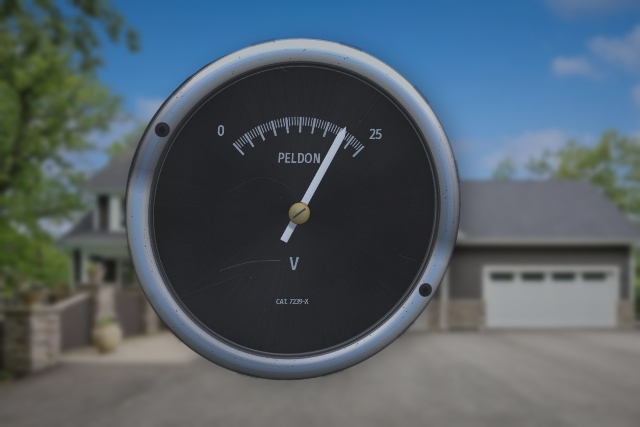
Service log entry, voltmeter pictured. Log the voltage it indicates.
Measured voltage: 20 V
